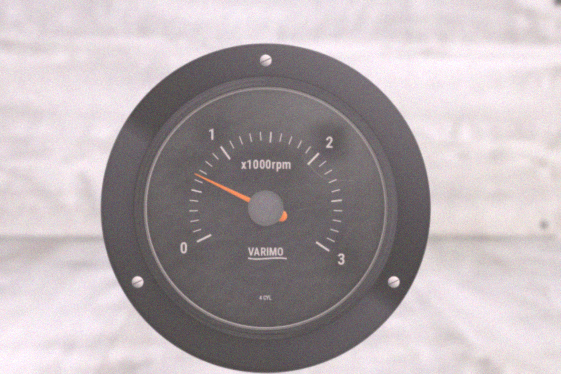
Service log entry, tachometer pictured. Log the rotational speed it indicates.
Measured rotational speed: 650 rpm
